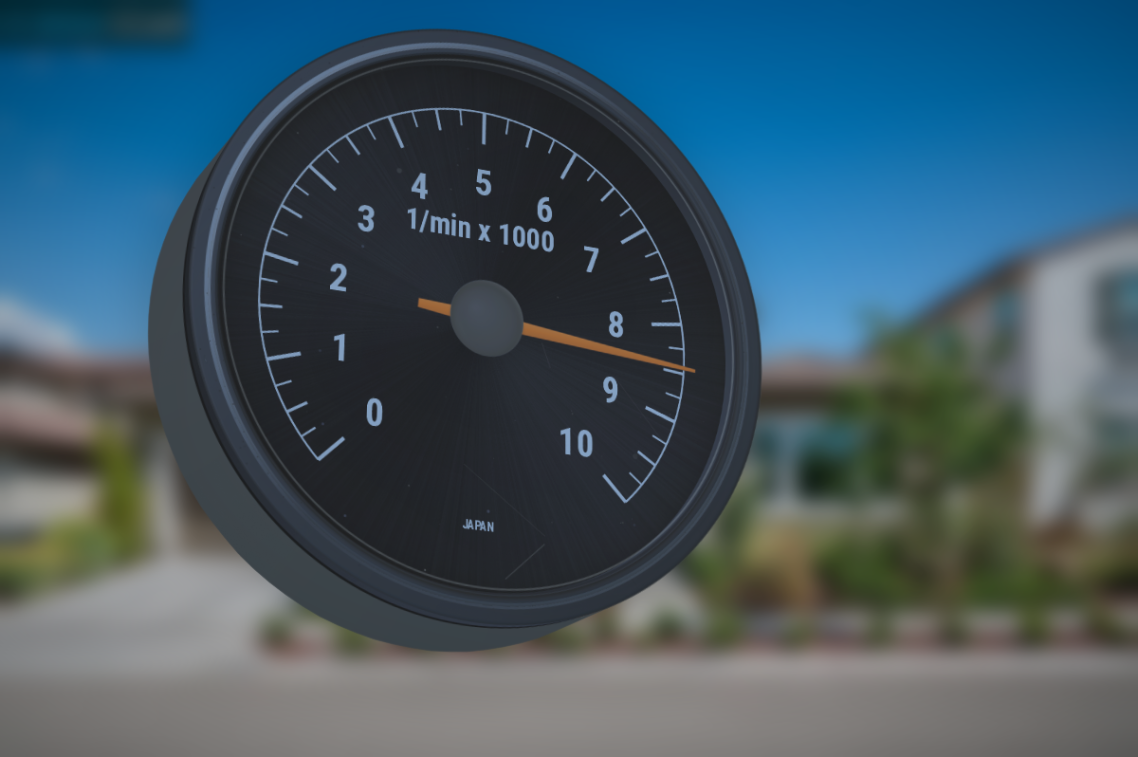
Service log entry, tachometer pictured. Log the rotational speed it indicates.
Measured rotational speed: 8500 rpm
